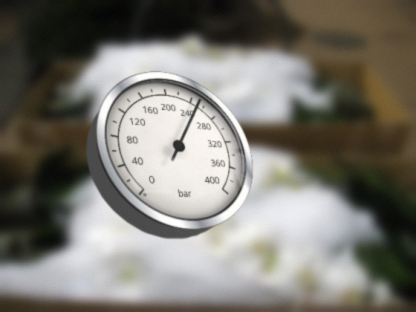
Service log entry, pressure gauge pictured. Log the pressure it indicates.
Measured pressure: 250 bar
